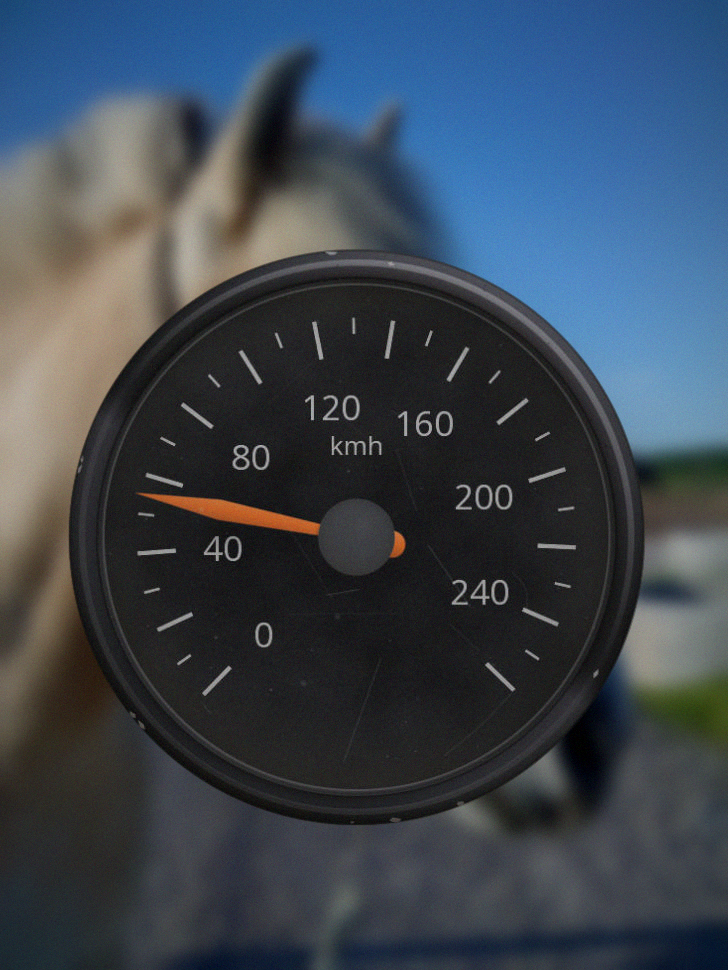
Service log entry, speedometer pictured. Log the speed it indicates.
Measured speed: 55 km/h
